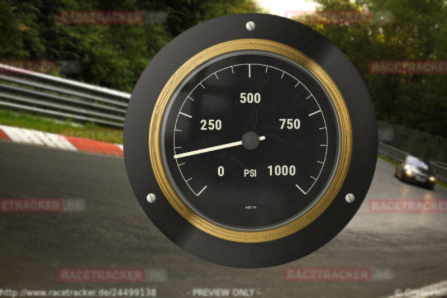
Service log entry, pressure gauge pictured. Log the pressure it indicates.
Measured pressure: 125 psi
